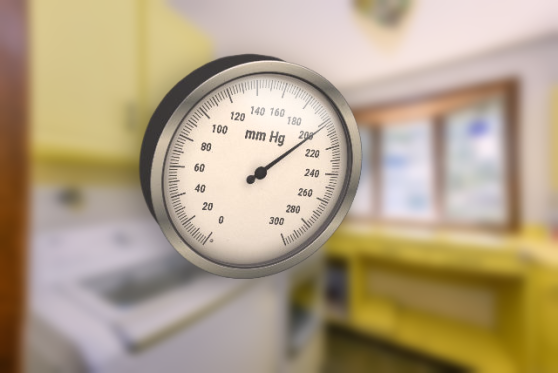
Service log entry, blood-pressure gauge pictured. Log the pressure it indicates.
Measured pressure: 200 mmHg
